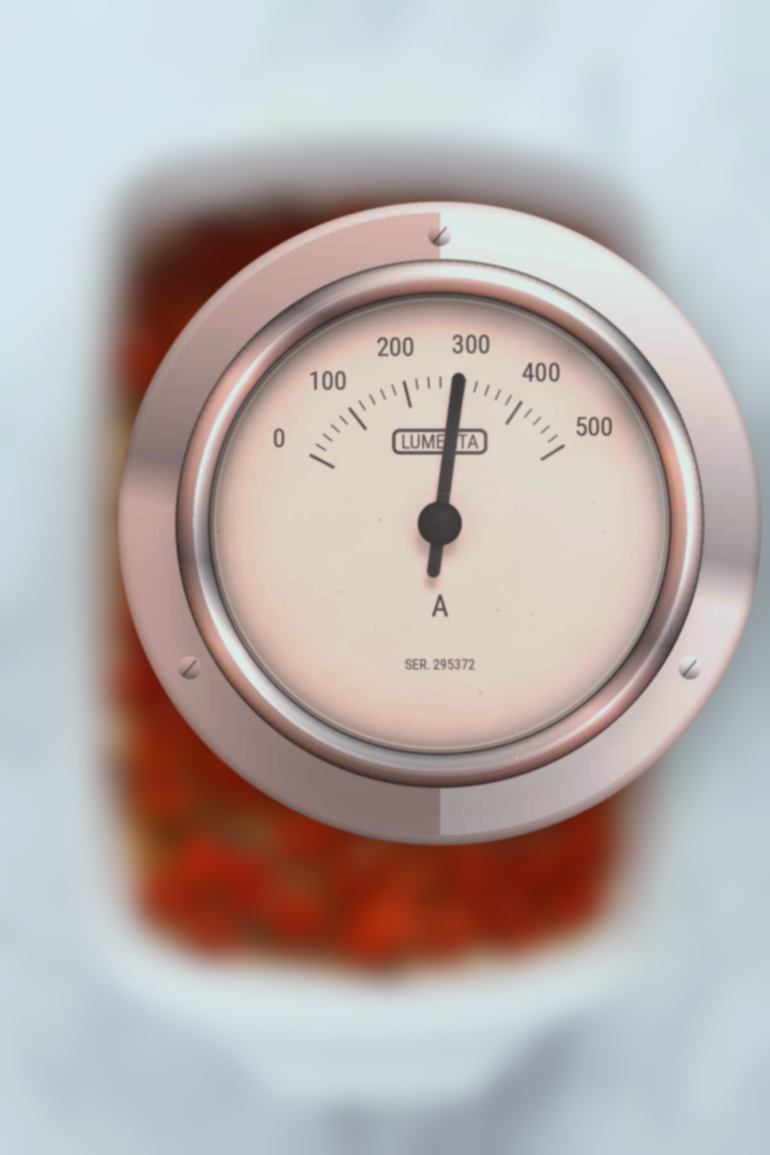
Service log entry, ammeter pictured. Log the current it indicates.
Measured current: 290 A
